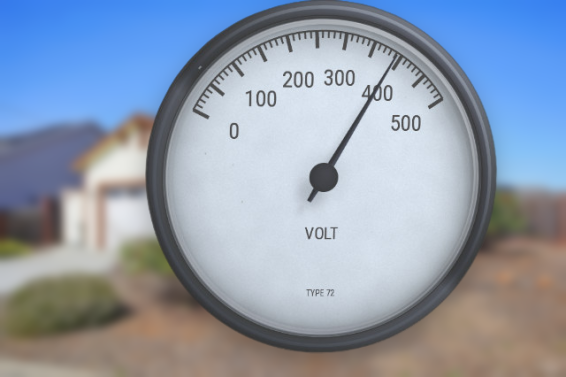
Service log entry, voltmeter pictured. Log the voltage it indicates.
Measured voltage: 390 V
